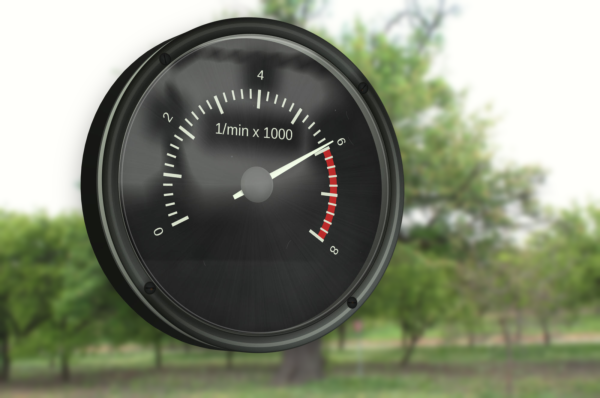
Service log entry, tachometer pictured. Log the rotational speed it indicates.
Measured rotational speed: 5900 rpm
